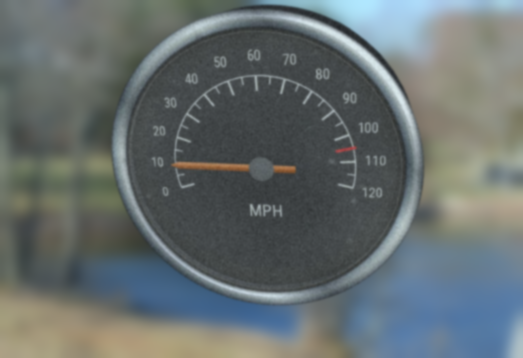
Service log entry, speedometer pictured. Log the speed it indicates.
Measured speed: 10 mph
